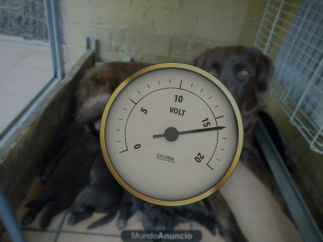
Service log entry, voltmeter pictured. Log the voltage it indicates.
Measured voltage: 16 V
